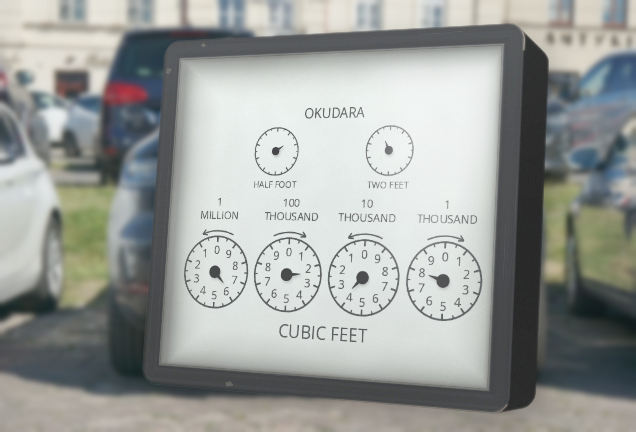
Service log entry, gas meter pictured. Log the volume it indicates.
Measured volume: 623800 ft³
